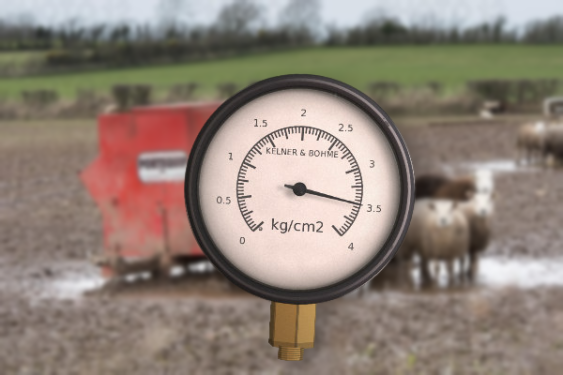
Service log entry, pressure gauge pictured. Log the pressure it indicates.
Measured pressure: 3.5 kg/cm²
